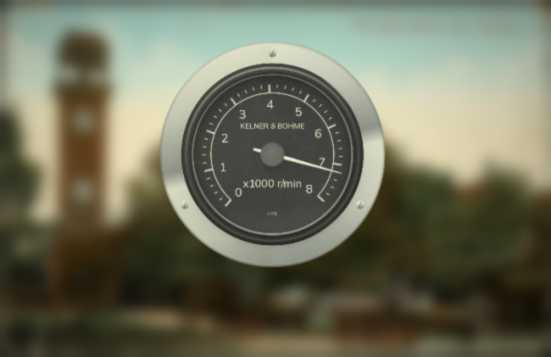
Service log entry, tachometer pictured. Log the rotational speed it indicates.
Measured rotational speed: 7200 rpm
